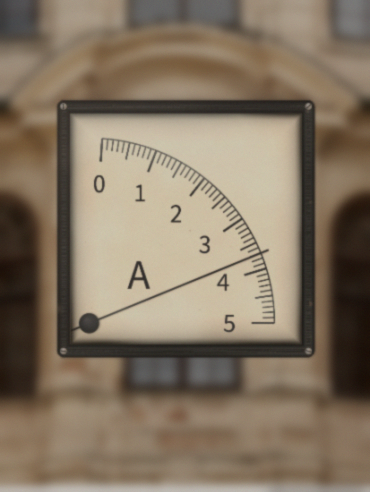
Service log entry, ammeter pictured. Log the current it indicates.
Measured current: 3.7 A
